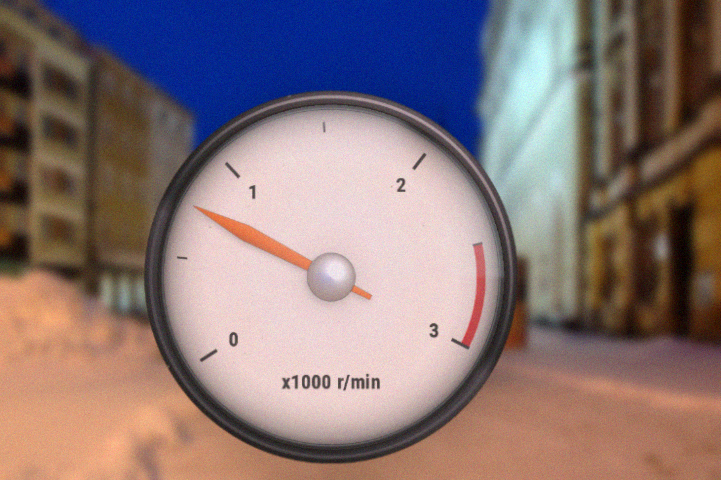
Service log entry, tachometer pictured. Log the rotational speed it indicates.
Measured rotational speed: 750 rpm
